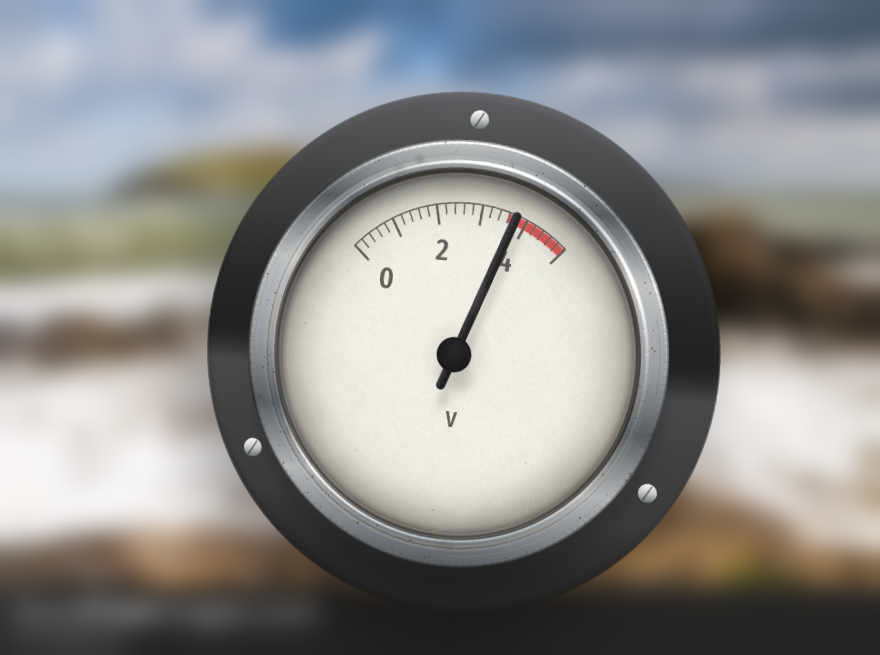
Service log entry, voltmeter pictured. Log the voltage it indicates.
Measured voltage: 3.8 V
